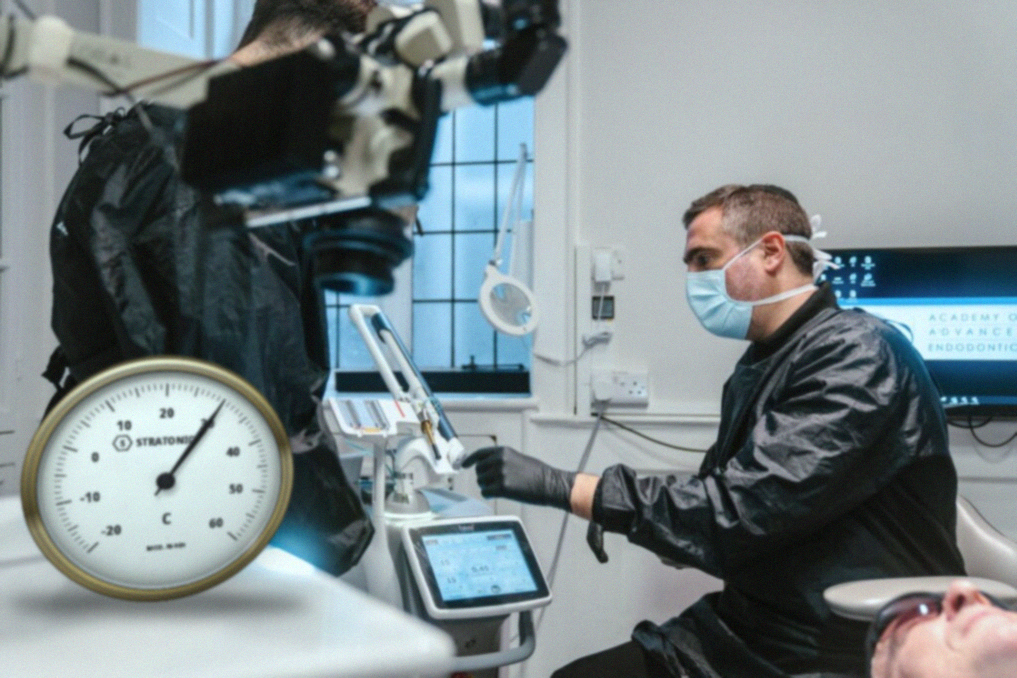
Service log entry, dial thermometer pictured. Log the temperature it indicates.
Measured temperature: 30 °C
